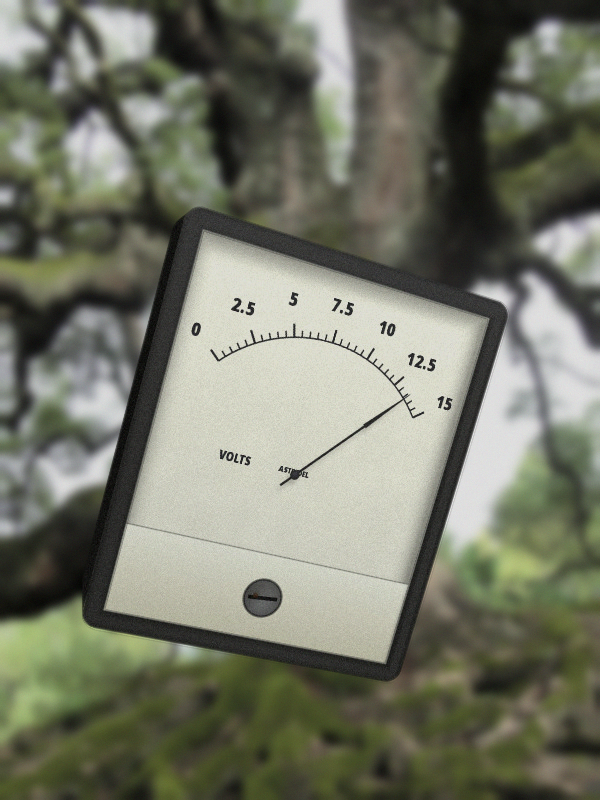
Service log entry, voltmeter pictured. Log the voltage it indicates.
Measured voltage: 13.5 V
